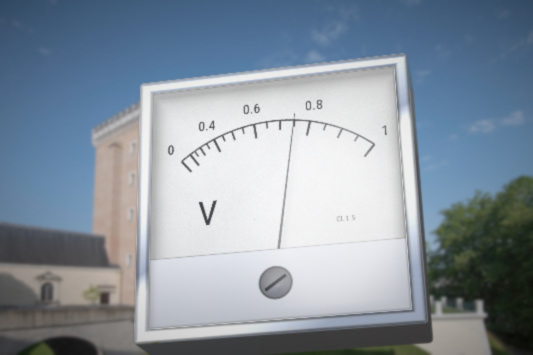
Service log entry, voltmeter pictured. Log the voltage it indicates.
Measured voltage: 0.75 V
